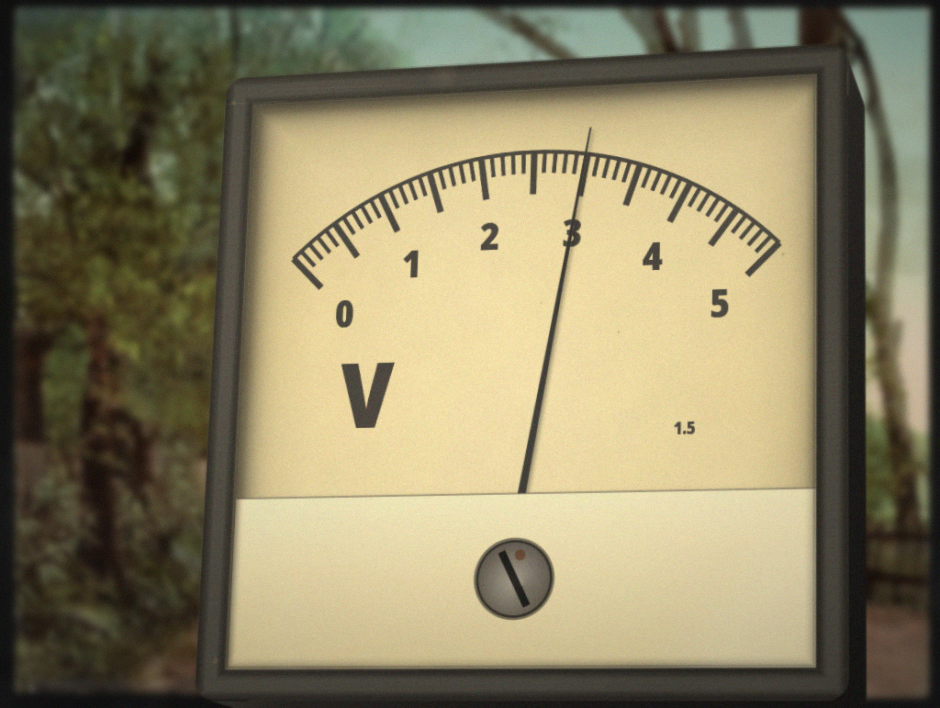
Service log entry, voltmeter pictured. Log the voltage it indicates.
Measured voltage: 3 V
